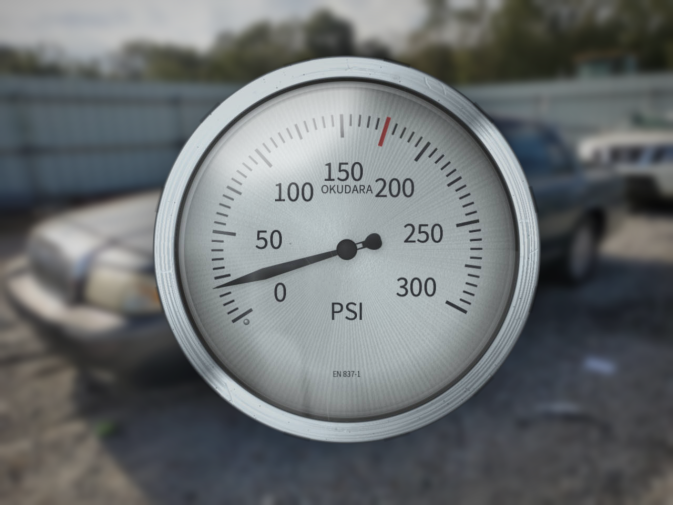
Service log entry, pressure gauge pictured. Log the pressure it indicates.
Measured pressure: 20 psi
